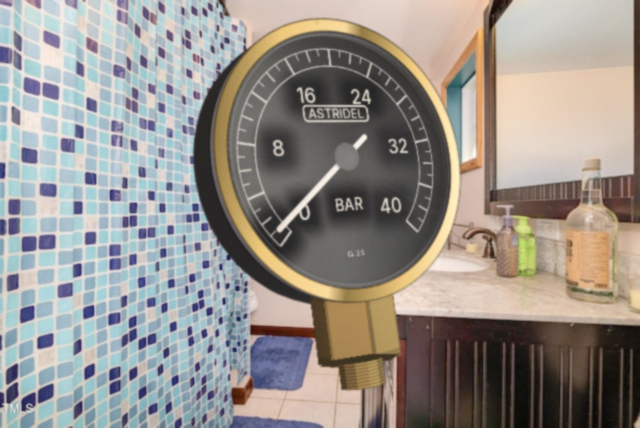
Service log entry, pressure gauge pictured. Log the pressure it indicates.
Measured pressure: 1 bar
